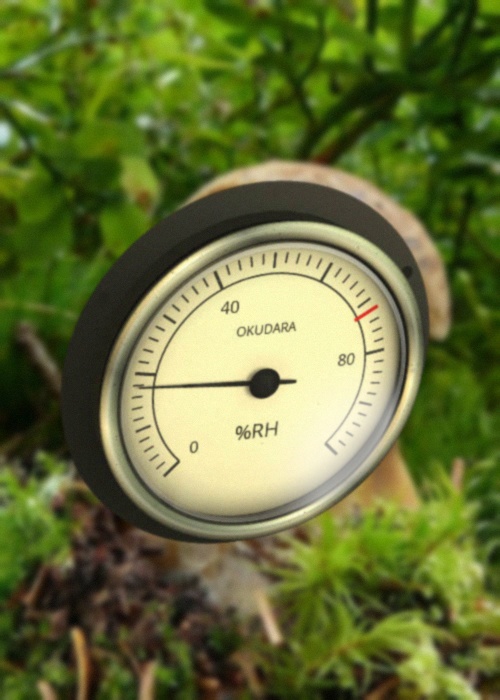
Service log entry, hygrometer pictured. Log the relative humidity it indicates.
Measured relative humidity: 18 %
